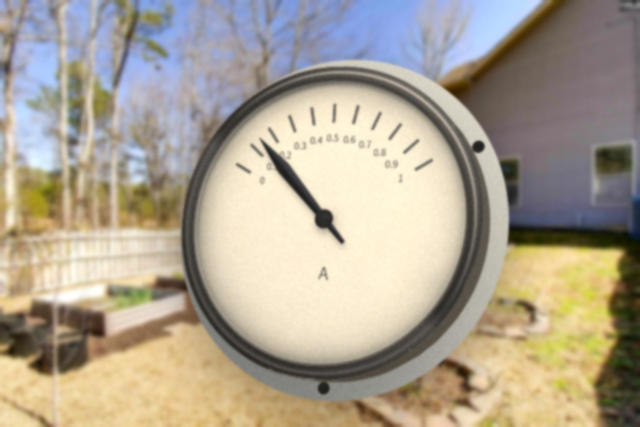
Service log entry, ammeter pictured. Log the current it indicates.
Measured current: 0.15 A
